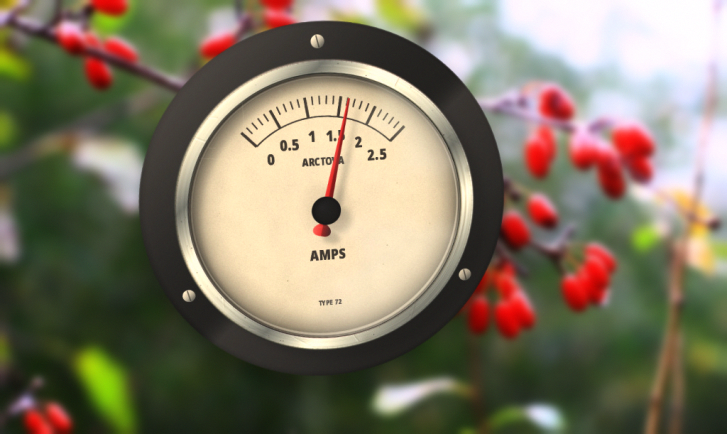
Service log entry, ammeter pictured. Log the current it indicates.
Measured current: 1.6 A
